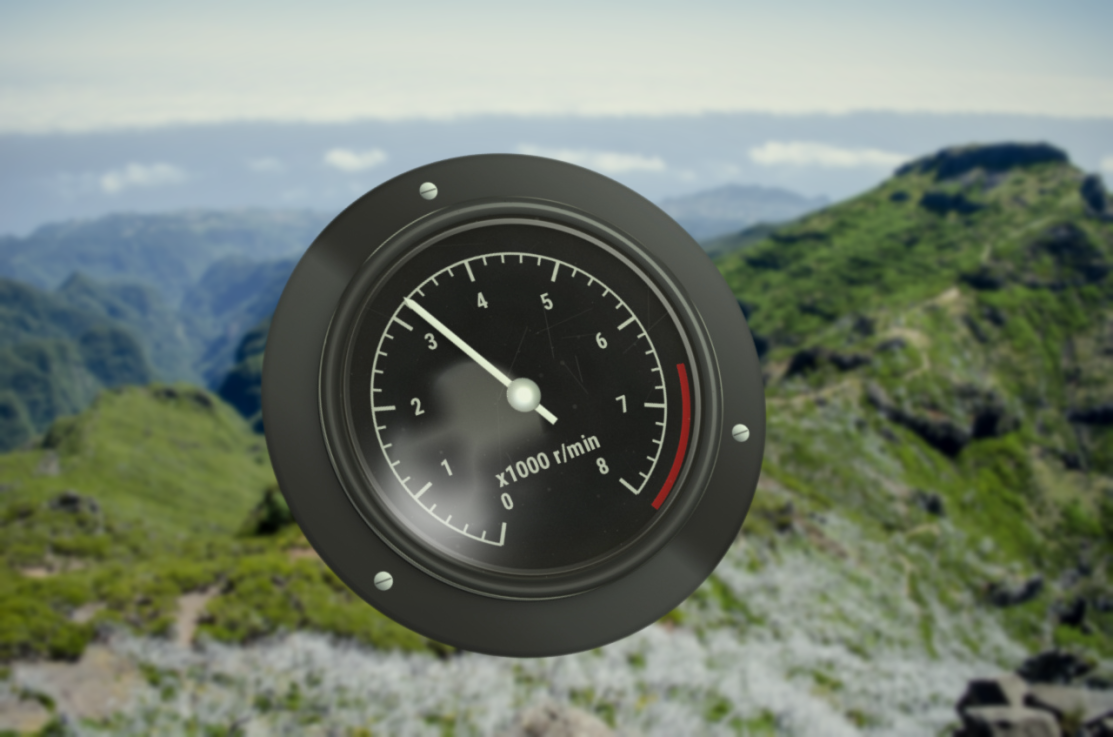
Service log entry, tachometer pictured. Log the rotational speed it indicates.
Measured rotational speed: 3200 rpm
